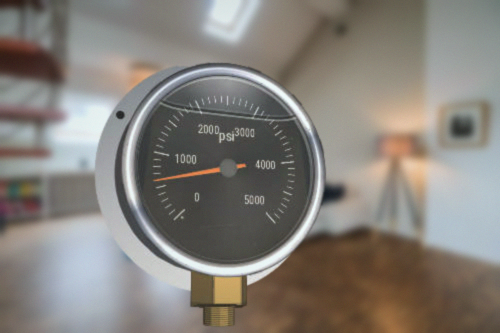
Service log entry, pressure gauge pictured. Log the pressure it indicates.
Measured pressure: 600 psi
